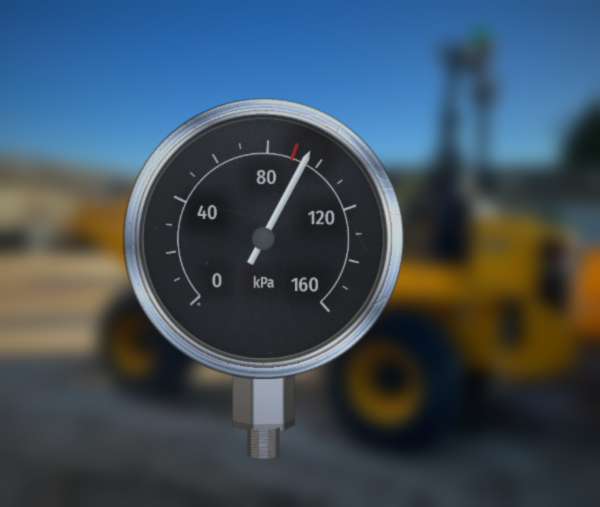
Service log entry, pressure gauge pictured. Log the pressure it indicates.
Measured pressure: 95 kPa
